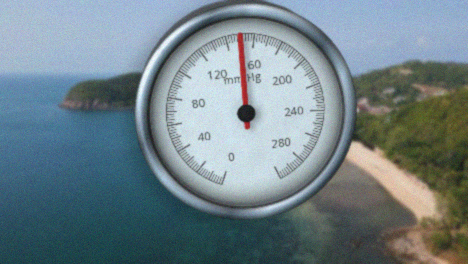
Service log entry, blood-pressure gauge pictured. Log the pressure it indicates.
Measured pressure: 150 mmHg
